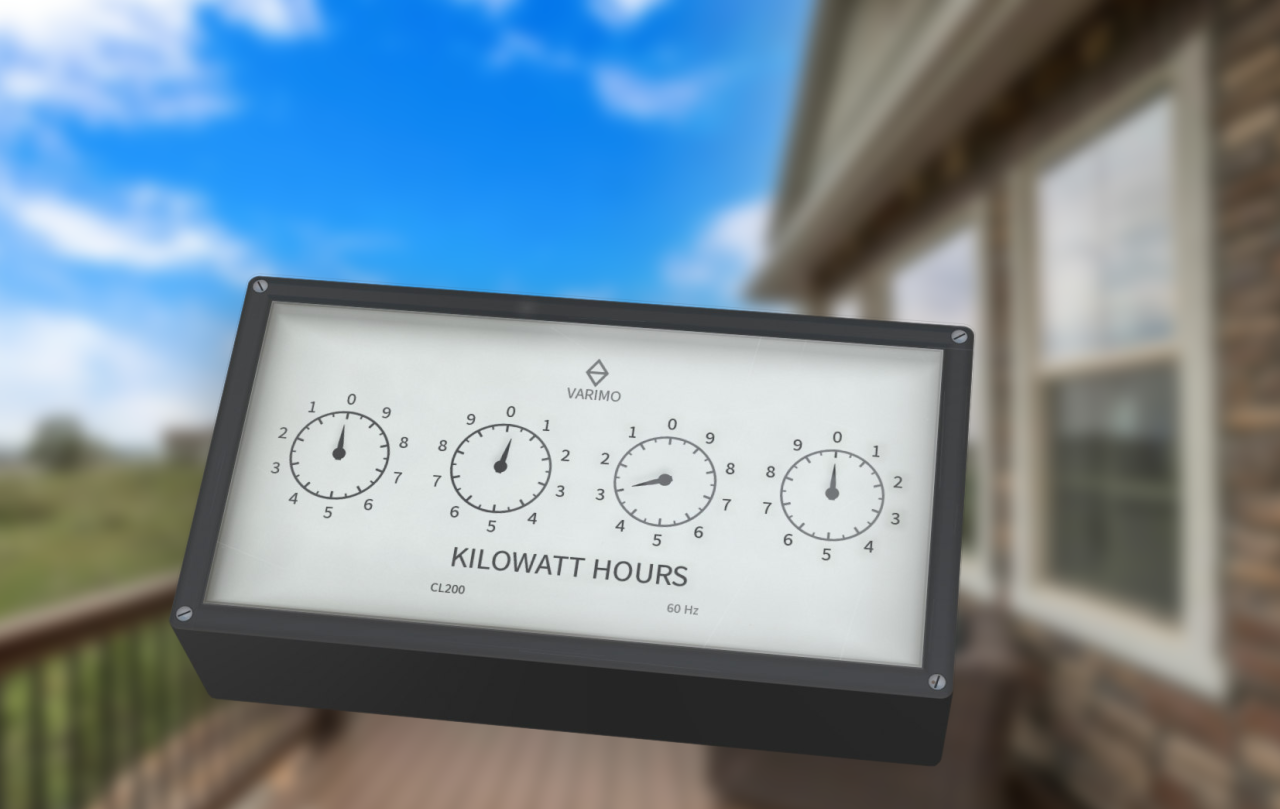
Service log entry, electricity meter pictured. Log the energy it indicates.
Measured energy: 30 kWh
